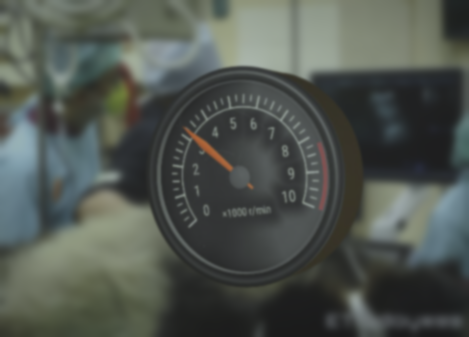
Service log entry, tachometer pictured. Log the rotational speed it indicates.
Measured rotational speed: 3250 rpm
